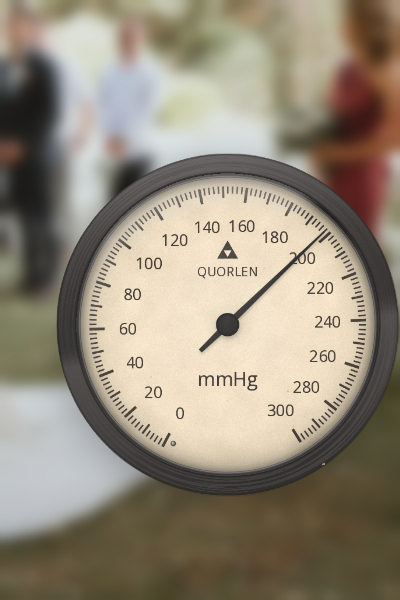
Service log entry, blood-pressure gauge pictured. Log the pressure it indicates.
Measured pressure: 198 mmHg
